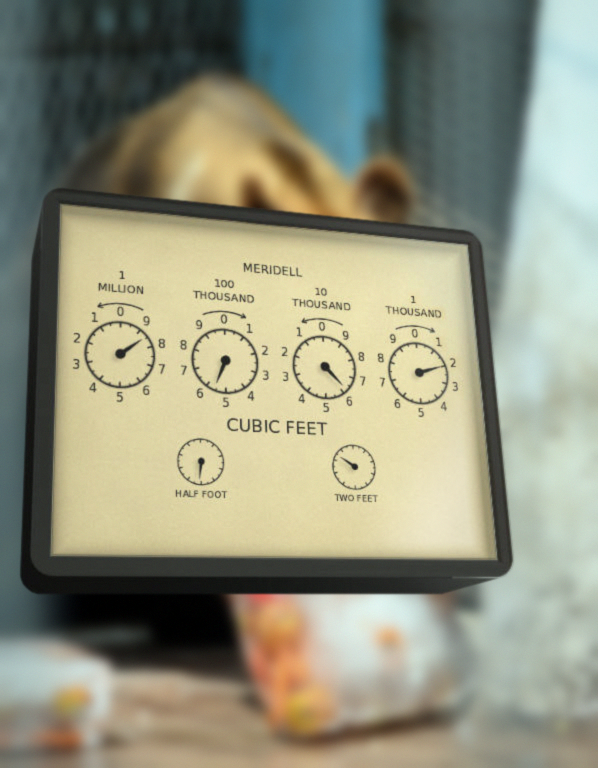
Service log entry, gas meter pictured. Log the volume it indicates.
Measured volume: 856200 ft³
